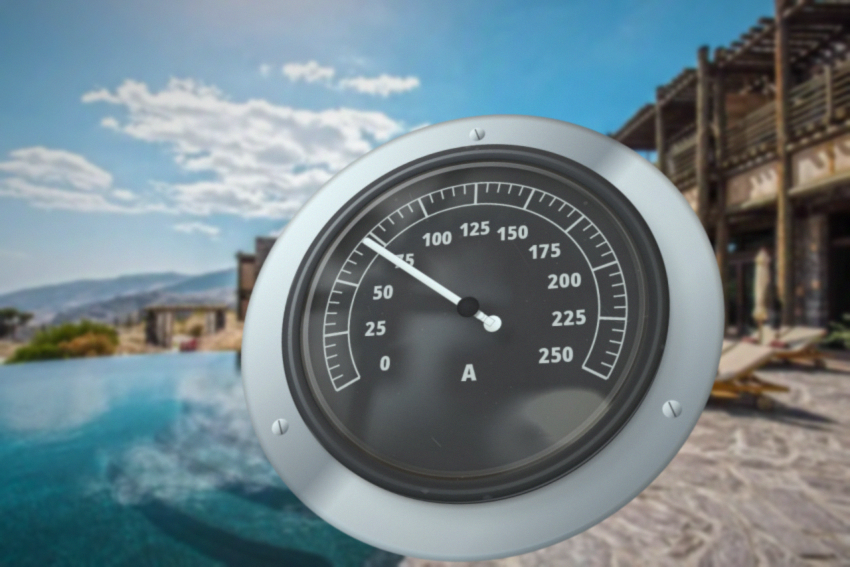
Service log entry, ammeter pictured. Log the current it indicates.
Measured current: 70 A
